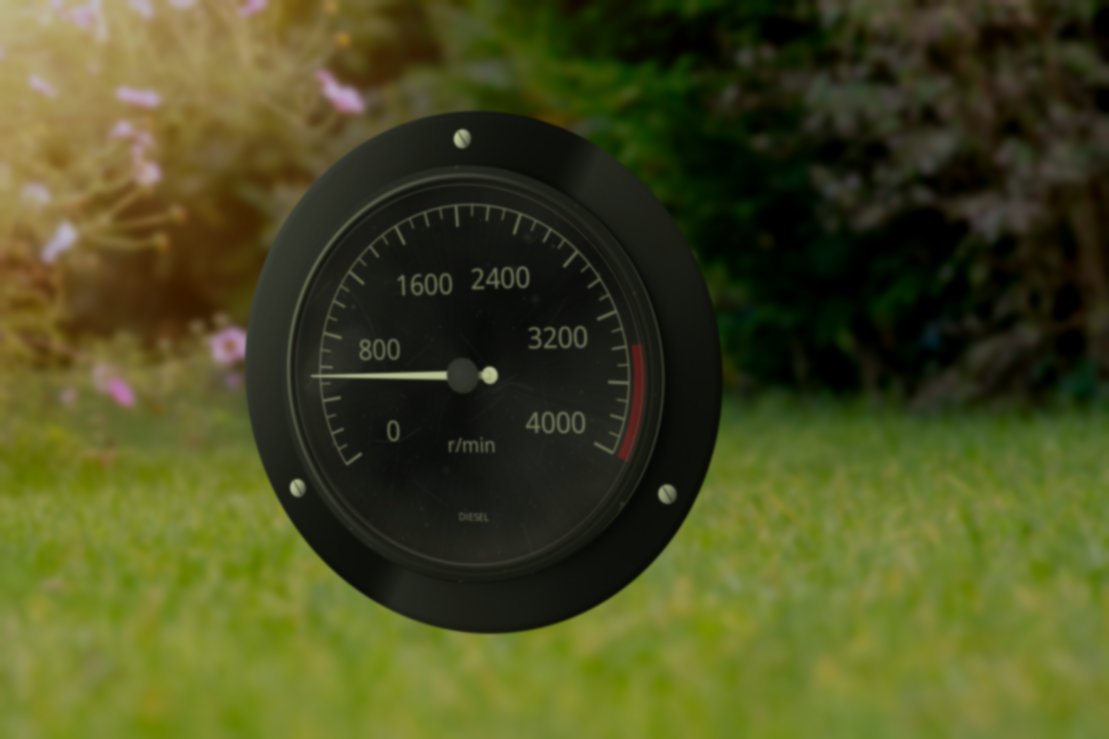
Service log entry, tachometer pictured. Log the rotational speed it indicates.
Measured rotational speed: 550 rpm
